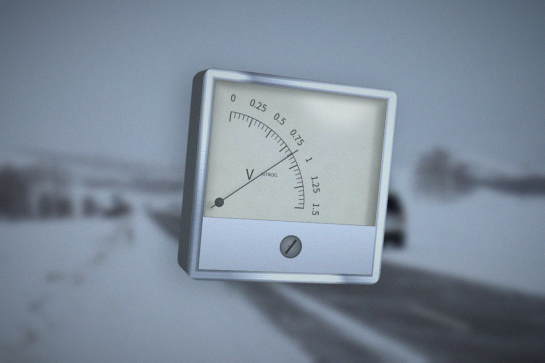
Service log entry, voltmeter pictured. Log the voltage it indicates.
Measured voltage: 0.85 V
